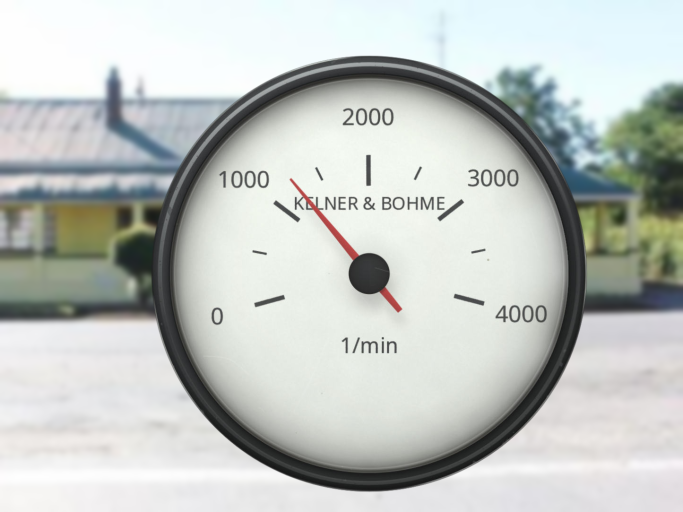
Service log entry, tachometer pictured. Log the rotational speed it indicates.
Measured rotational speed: 1250 rpm
